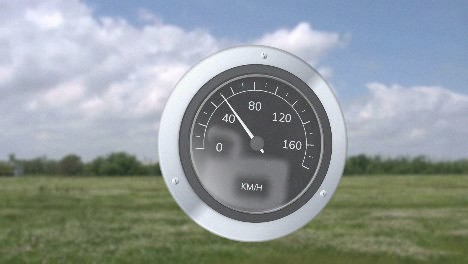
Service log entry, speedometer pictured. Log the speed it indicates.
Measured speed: 50 km/h
